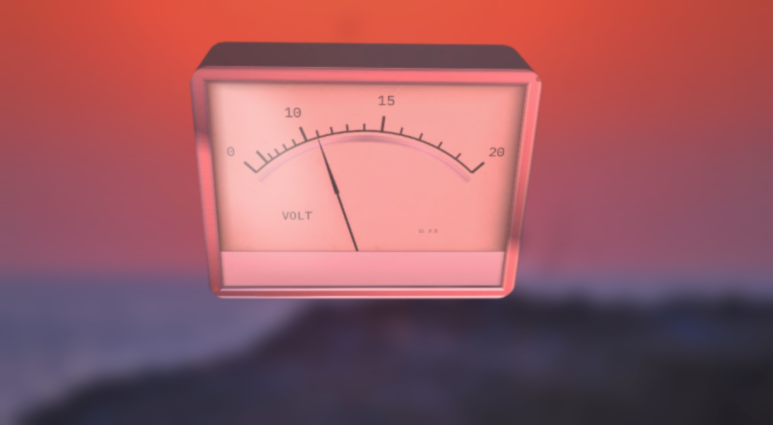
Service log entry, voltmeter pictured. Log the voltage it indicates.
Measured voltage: 11 V
